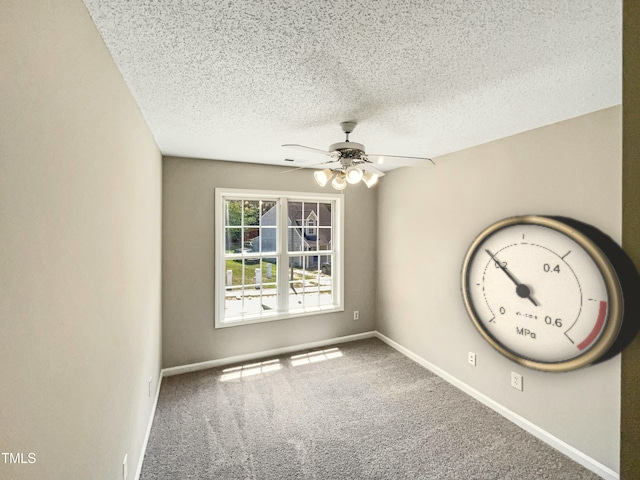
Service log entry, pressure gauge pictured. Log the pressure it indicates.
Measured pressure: 0.2 MPa
